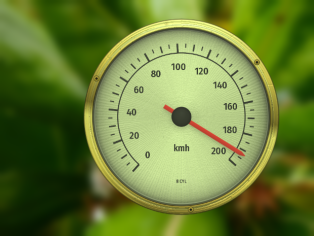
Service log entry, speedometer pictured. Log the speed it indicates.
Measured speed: 192.5 km/h
